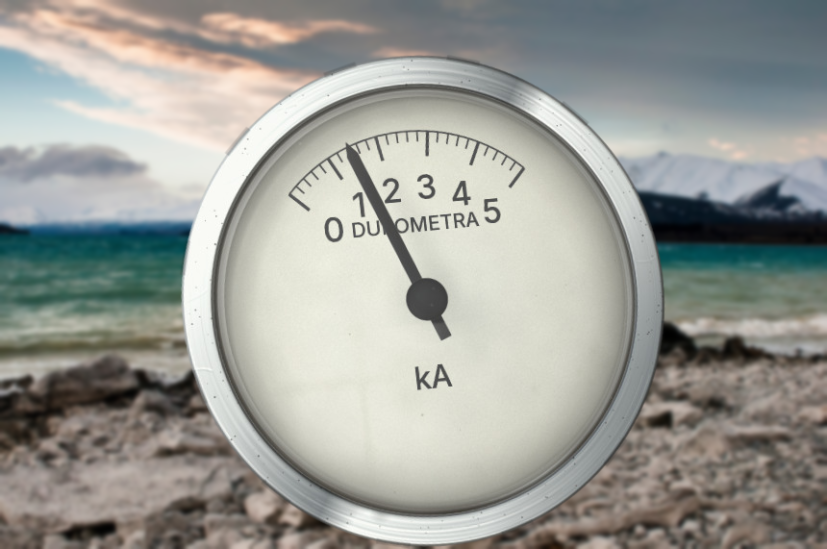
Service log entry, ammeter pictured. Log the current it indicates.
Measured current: 1.4 kA
